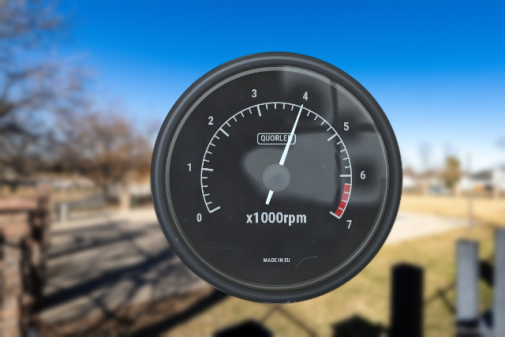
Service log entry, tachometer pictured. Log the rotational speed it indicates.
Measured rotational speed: 4000 rpm
